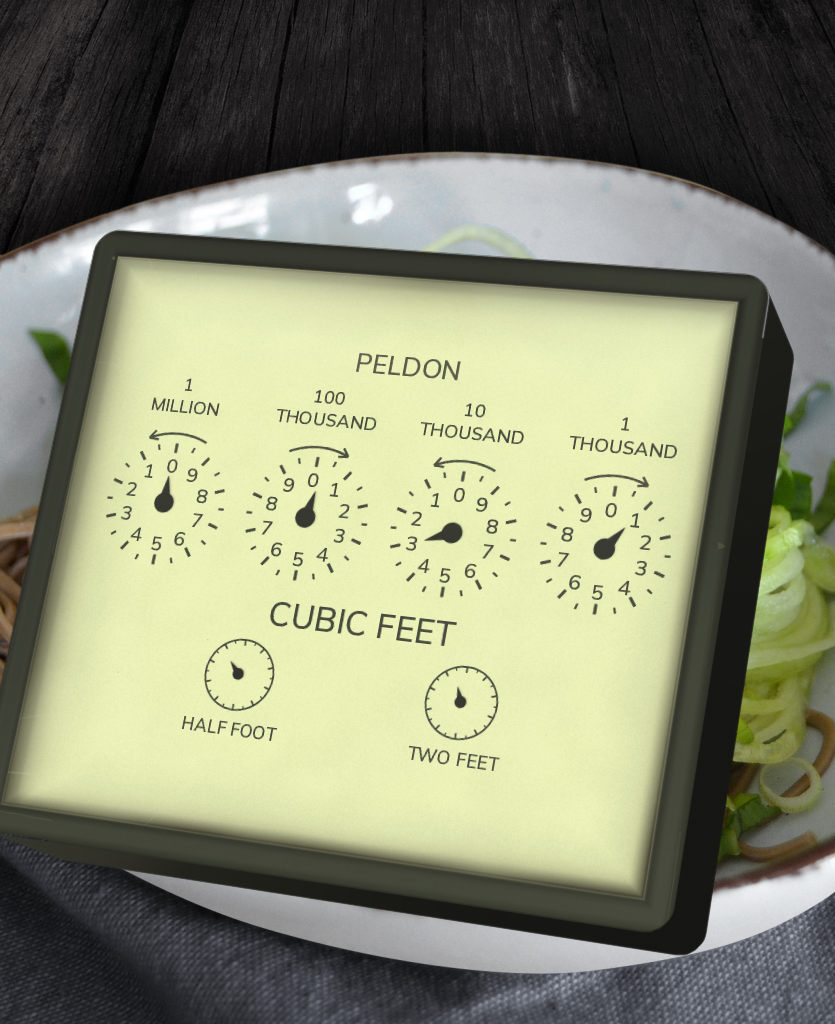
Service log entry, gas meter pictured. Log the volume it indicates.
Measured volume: 3100 ft³
